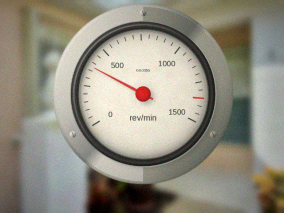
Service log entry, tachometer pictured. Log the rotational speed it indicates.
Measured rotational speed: 375 rpm
